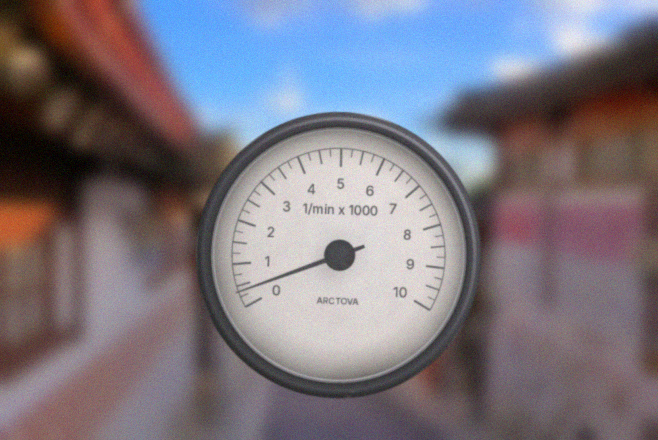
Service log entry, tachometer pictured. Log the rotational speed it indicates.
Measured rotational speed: 375 rpm
